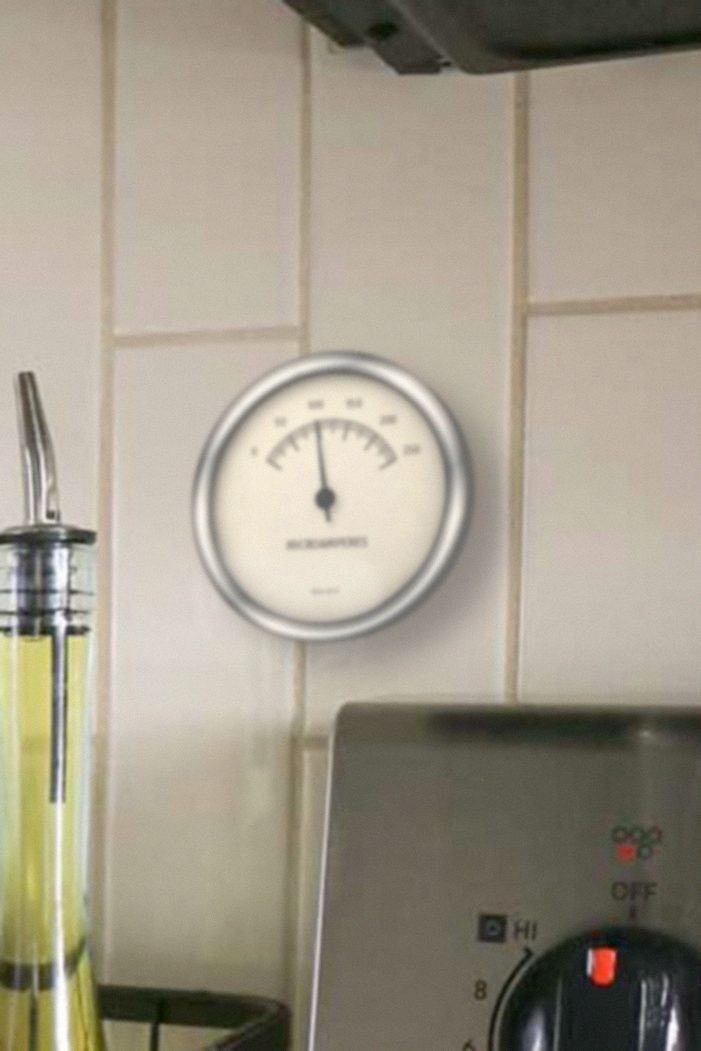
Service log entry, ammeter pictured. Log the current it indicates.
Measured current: 100 µA
